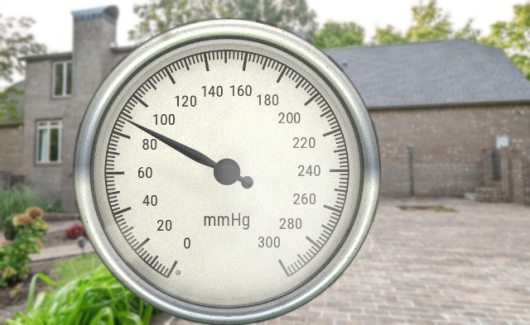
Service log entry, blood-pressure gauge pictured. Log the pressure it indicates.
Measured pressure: 88 mmHg
